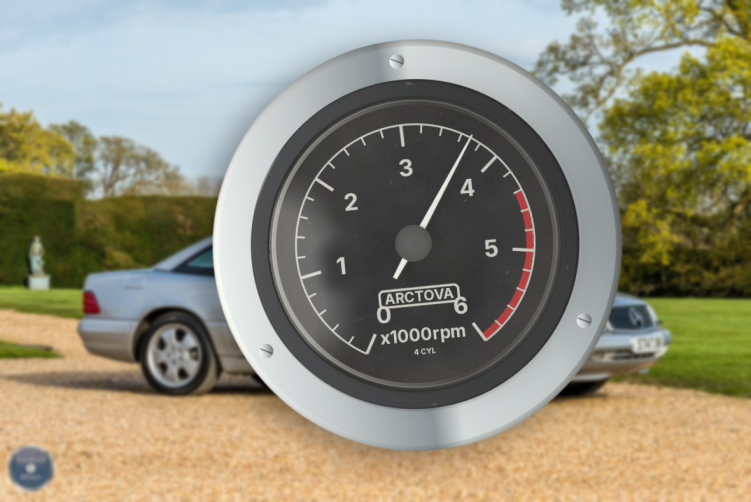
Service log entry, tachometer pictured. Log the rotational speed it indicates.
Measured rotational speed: 3700 rpm
